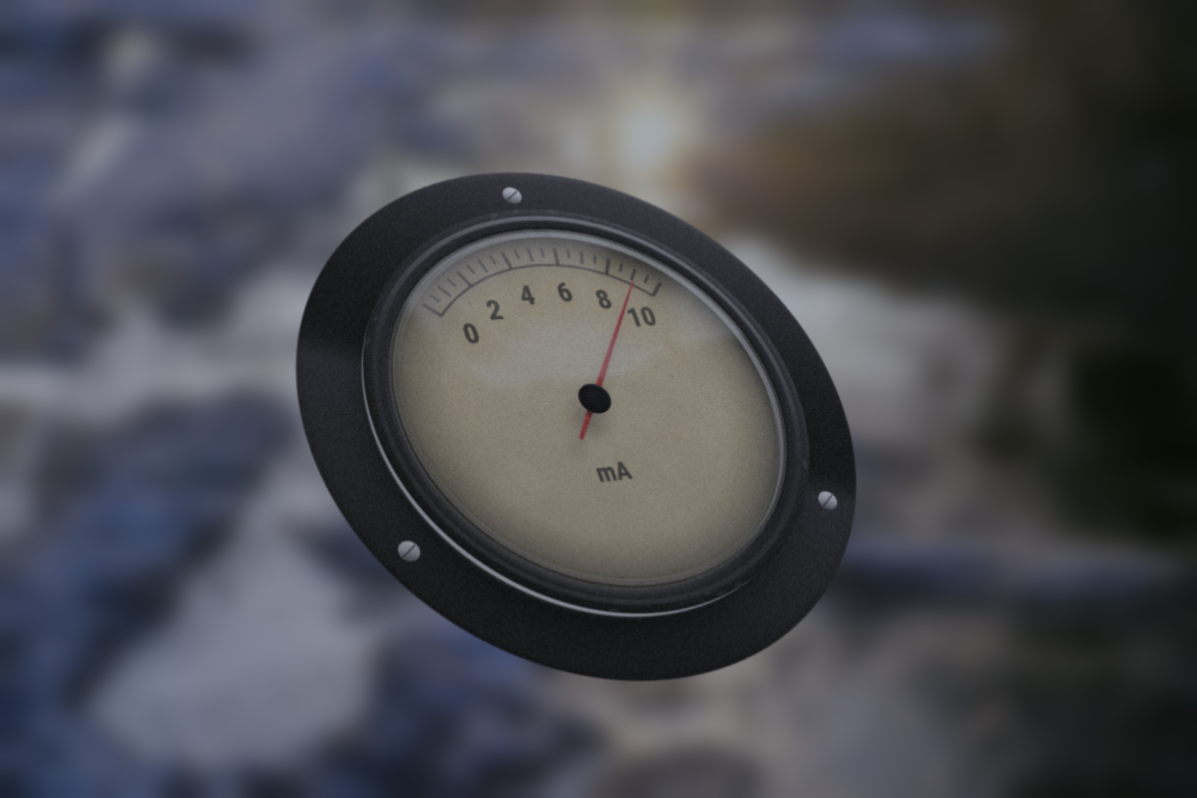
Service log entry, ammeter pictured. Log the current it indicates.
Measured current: 9 mA
